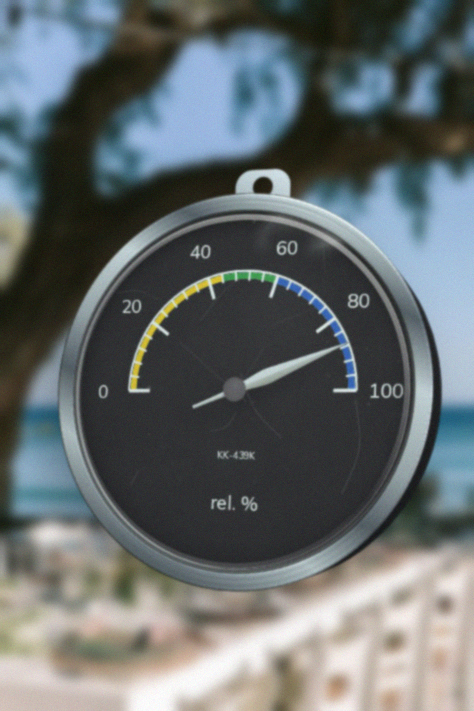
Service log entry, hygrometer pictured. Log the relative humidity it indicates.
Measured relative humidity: 88 %
